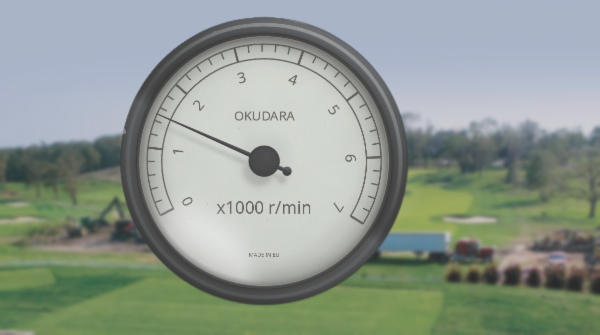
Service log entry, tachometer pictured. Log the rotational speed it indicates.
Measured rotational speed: 1500 rpm
